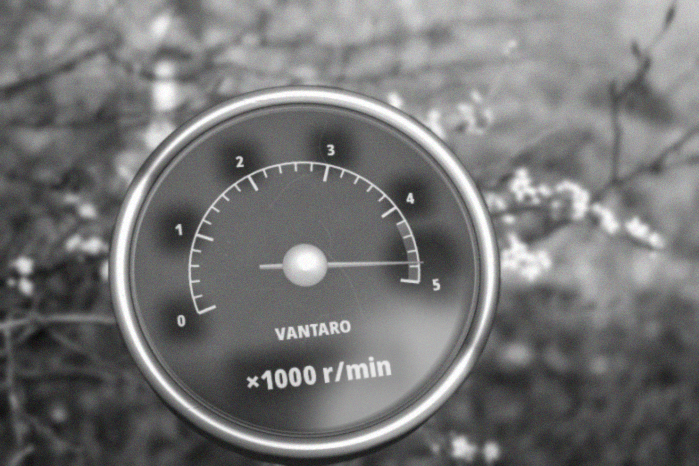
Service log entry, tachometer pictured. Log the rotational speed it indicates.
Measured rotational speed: 4800 rpm
